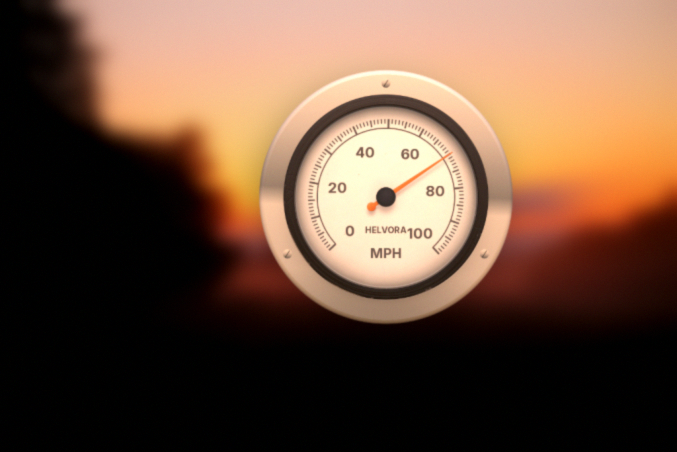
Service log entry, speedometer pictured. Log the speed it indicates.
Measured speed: 70 mph
